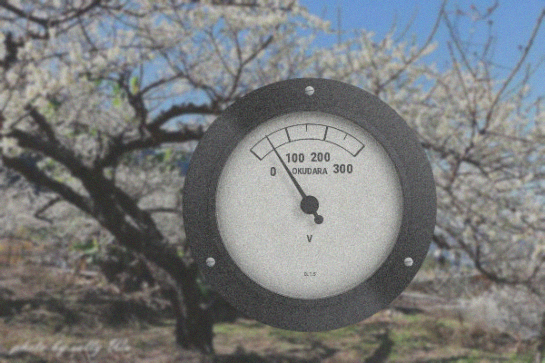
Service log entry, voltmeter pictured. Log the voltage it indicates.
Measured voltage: 50 V
